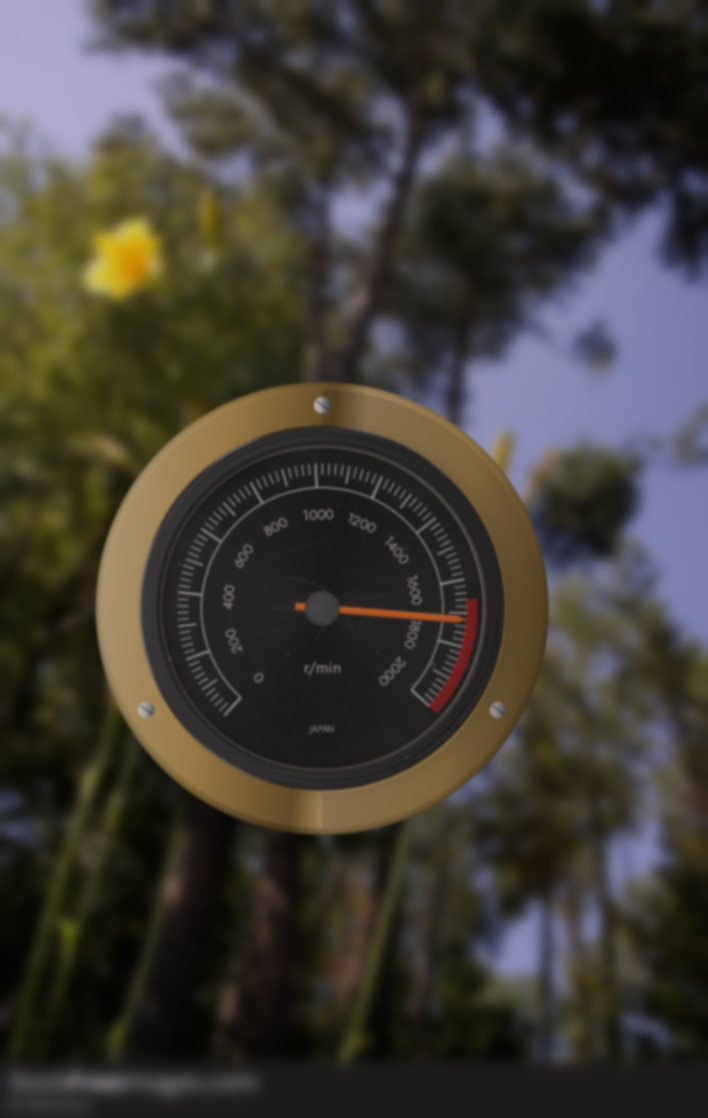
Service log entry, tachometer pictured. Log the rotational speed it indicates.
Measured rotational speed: 1720 rpm
